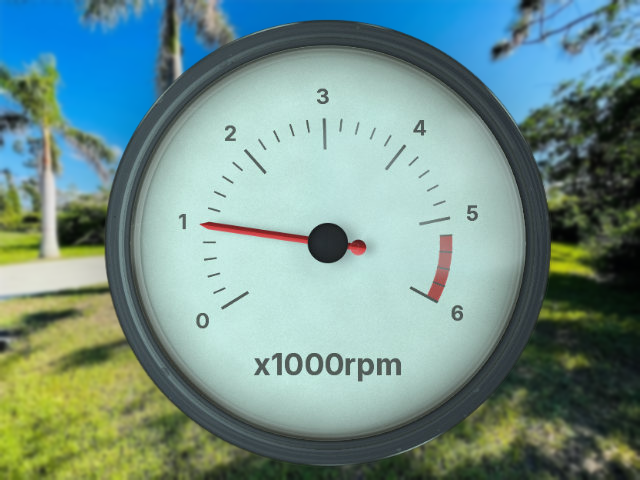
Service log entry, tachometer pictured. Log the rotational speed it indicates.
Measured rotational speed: 1000 rpm
